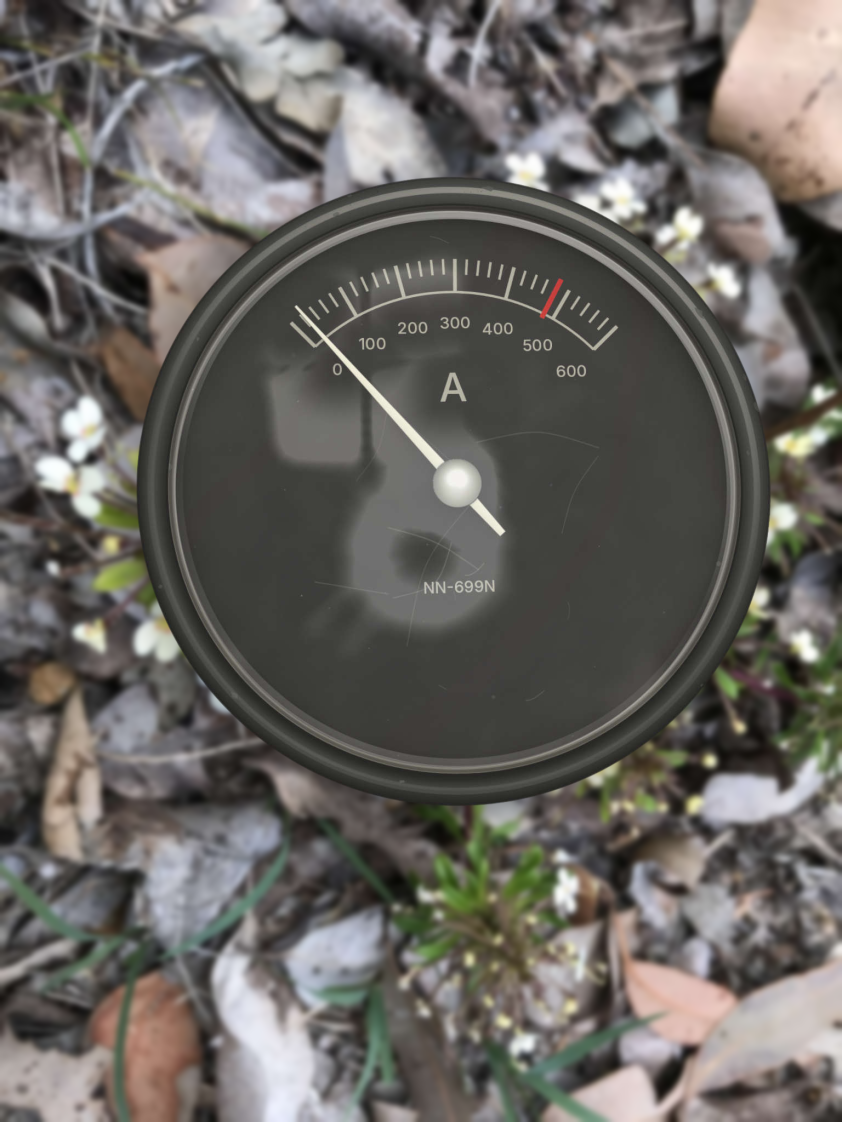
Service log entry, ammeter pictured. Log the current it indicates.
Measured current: 20 A
